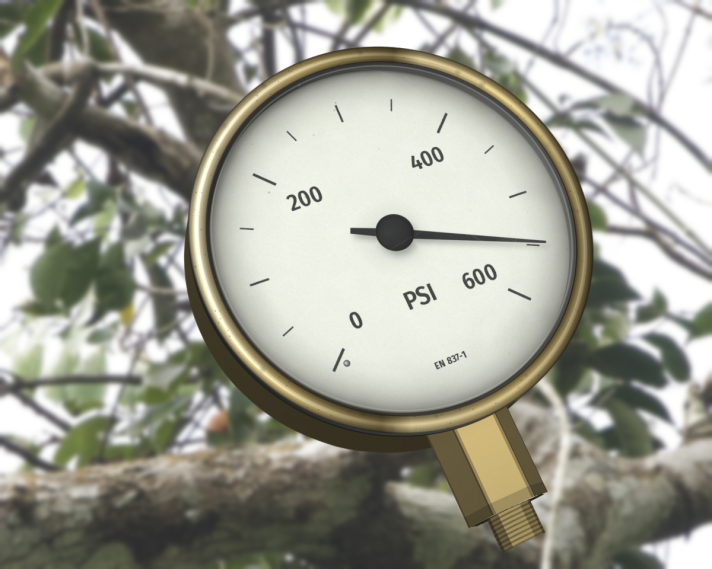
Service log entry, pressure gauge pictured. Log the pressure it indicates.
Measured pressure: 550 psi
